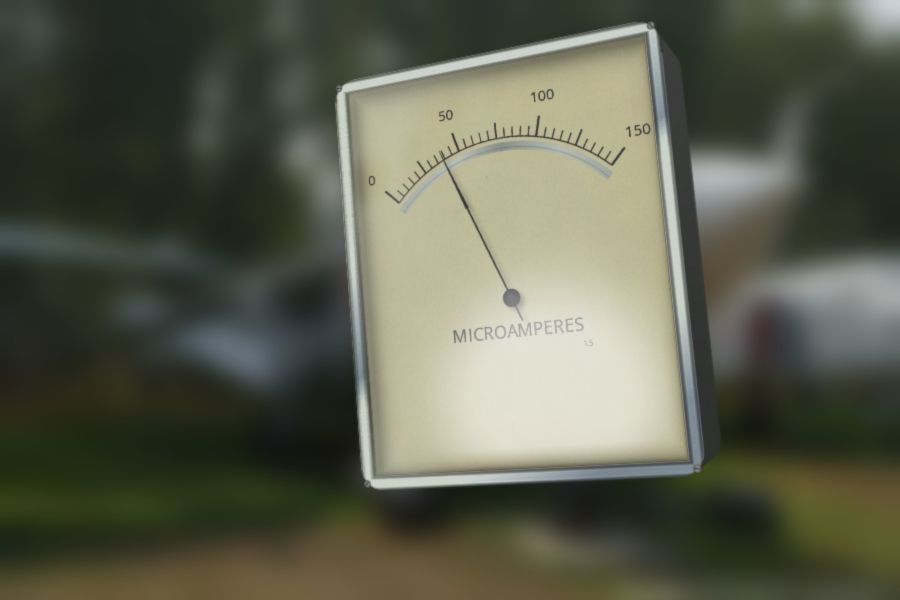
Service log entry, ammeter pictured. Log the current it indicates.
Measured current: 40 µA
